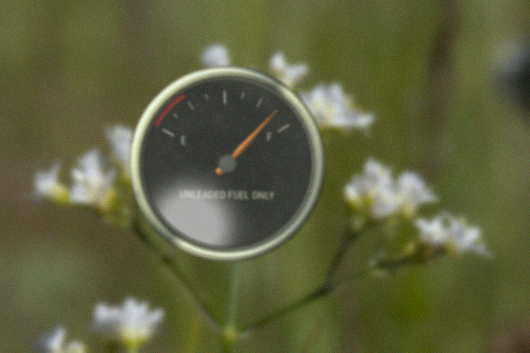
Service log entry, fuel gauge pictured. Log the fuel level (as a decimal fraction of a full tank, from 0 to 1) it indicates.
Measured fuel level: 0.875
